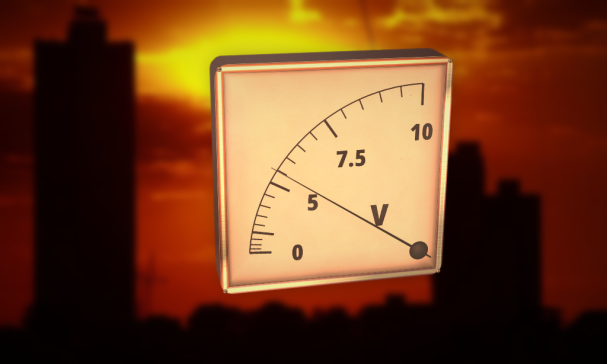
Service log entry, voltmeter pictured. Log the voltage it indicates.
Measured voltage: 5.5 V
